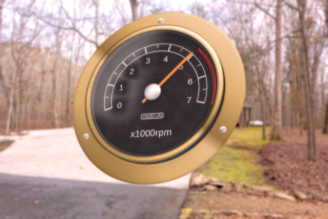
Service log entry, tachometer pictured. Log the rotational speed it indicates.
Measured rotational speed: 5000 rpm
